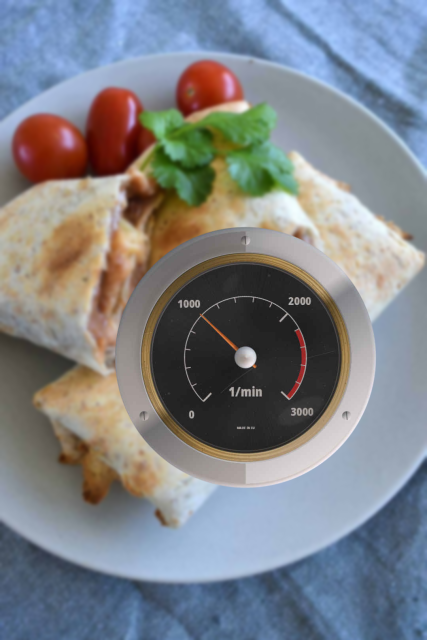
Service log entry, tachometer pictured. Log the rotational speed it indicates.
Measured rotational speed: 1000 rpm
